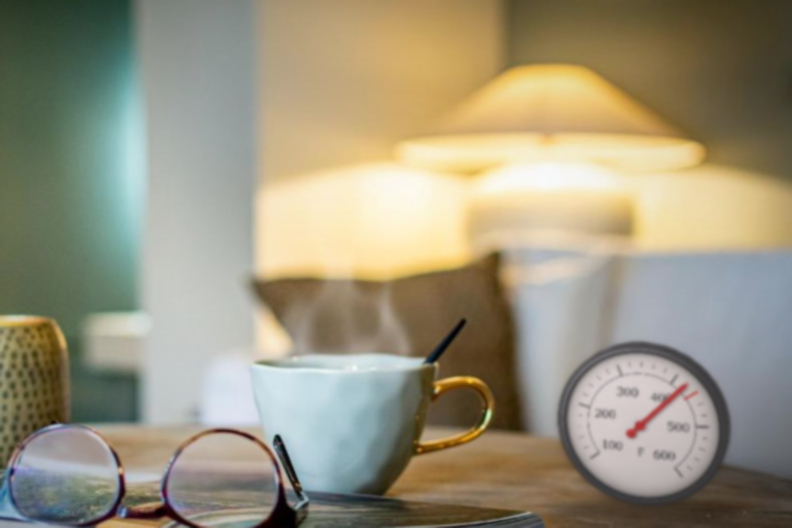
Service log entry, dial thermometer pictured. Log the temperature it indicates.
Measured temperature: 420 °F
